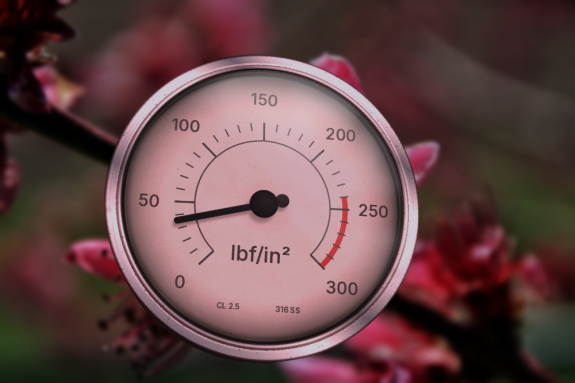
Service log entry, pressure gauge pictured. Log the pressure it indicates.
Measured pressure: 35 psi
